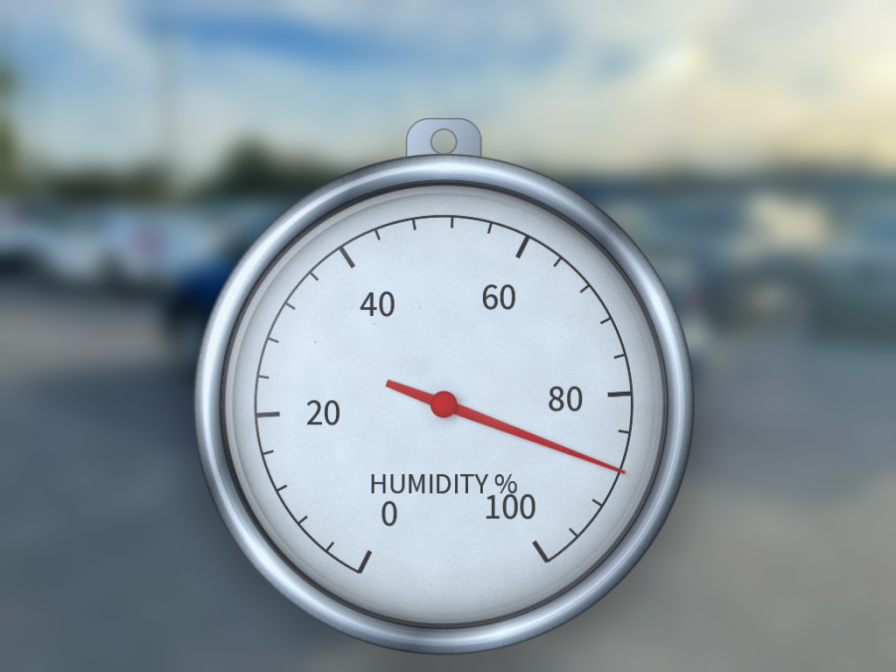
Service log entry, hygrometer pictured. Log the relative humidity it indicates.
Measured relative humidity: 88 %
